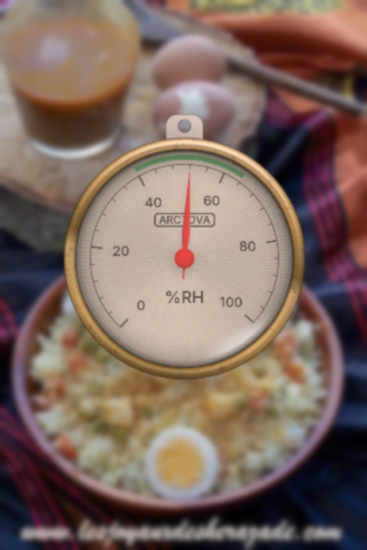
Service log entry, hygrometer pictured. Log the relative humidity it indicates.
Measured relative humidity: 52 %
